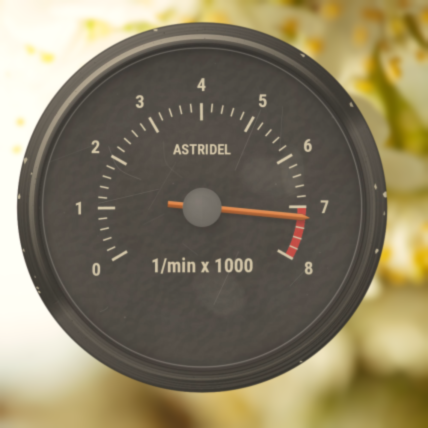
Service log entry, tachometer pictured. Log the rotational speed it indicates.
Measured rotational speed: 7200 rpm
